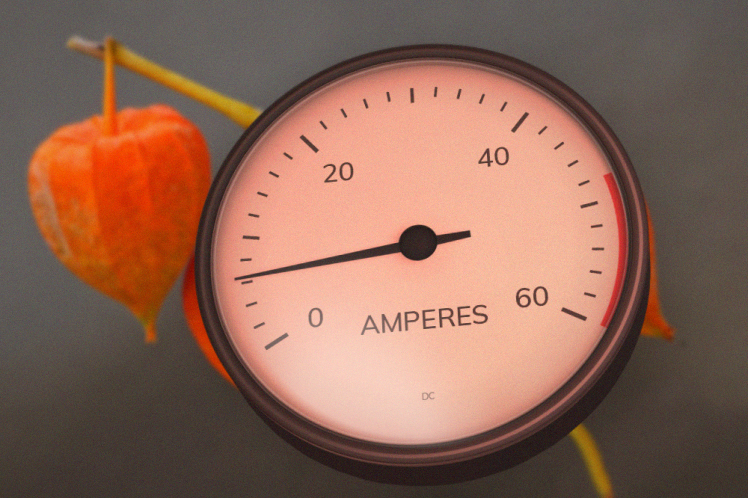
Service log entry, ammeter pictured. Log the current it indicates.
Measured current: 6 A
